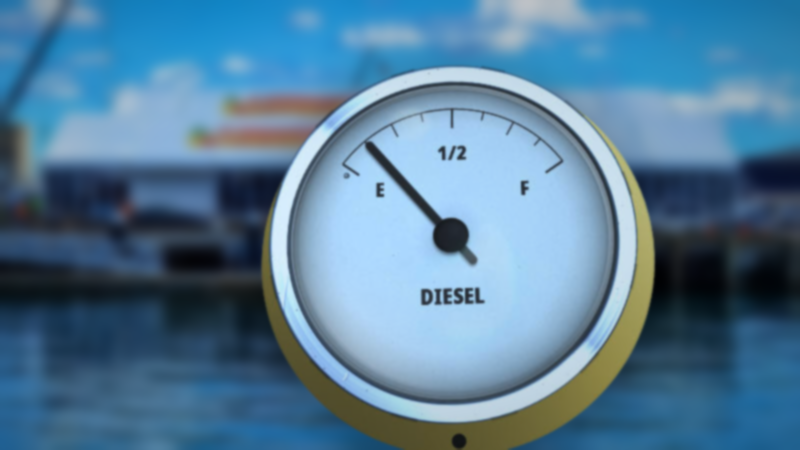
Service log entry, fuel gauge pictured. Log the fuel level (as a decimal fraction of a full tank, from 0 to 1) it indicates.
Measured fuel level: 0.125
